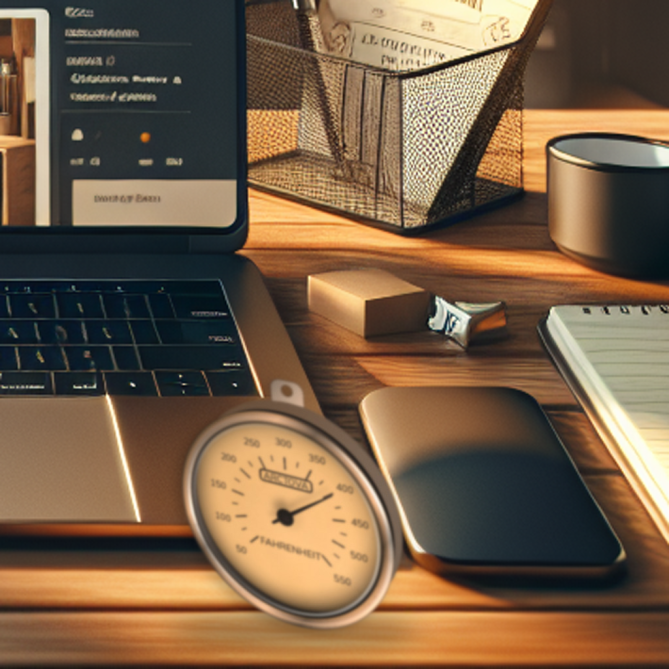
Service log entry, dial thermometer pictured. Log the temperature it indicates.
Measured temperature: 400 °F
